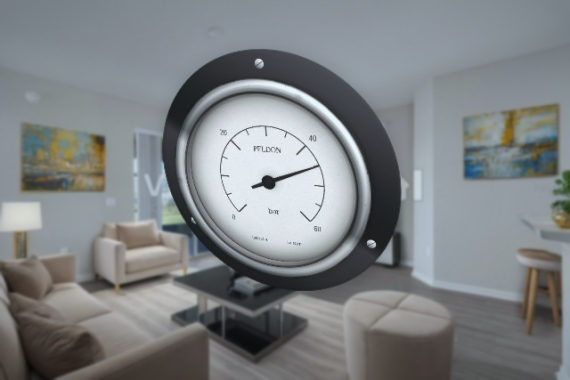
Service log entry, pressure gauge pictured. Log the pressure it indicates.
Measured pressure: 45 bar
